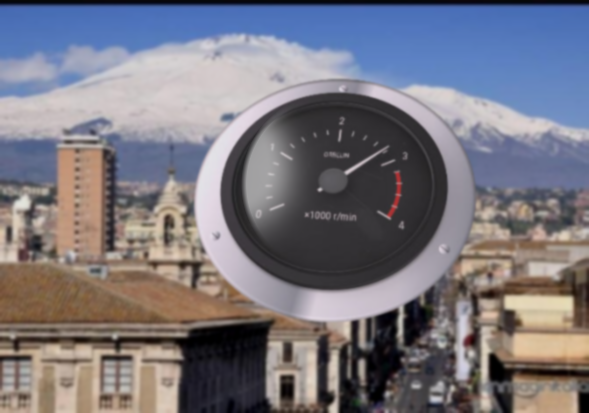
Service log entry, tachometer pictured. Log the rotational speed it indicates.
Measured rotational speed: 2800 rpm
